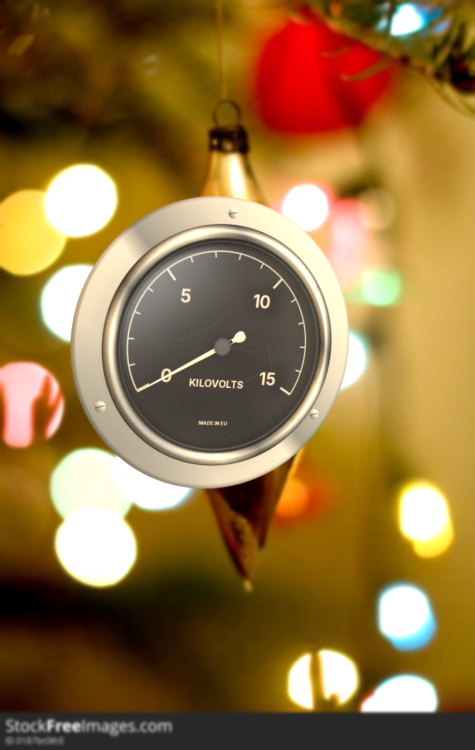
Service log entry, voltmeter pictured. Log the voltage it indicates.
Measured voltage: 0 kV
